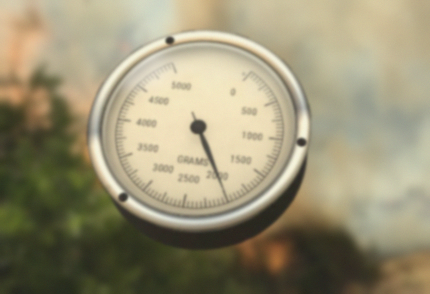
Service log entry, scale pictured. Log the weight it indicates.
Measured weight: 2000 g
